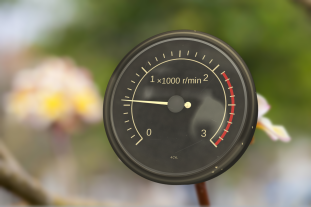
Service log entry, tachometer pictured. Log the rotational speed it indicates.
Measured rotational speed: 550 rpm
